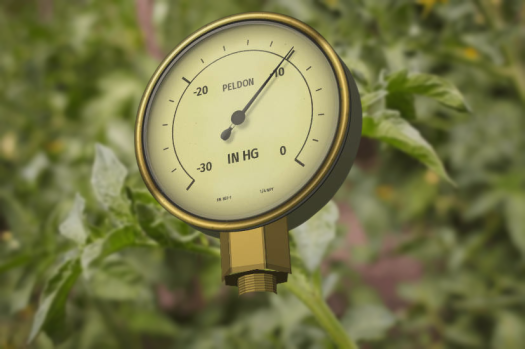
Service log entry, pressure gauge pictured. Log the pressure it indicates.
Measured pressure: -10 inHg
